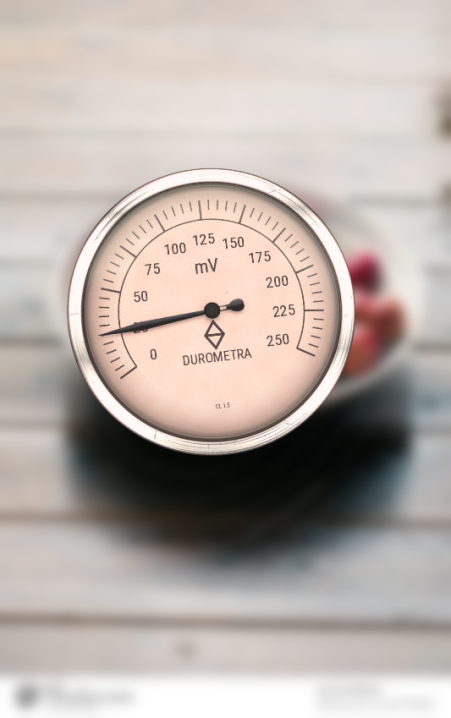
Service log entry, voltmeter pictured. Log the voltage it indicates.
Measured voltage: 25 mV
